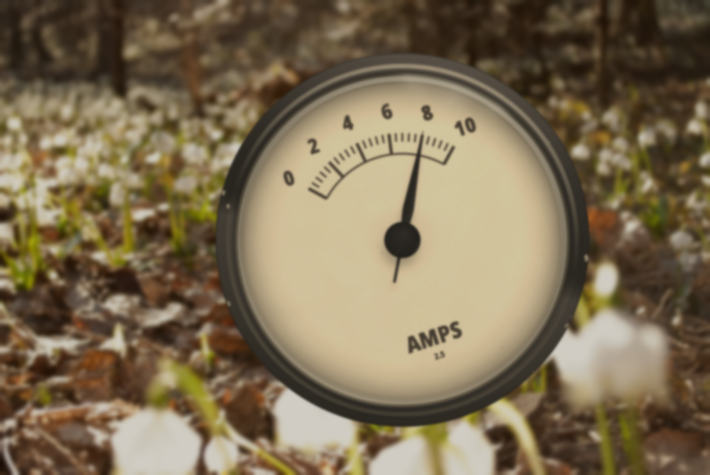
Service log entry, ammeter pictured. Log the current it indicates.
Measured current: 8 A
